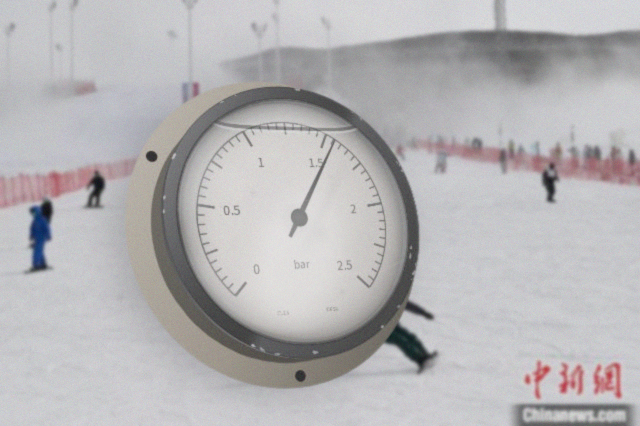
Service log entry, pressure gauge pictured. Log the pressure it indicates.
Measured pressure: 1.55 bar
